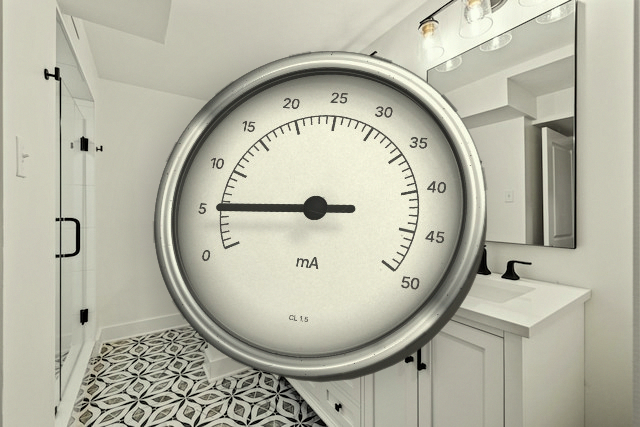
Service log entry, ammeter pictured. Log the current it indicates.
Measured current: 5 mA
